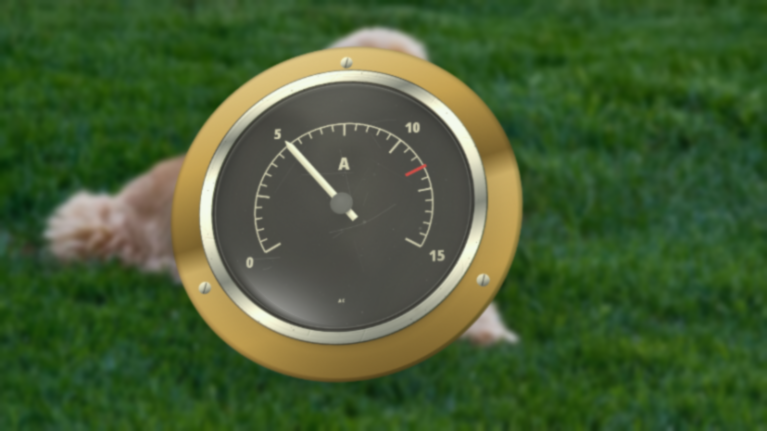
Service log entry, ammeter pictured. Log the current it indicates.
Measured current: 5 A
